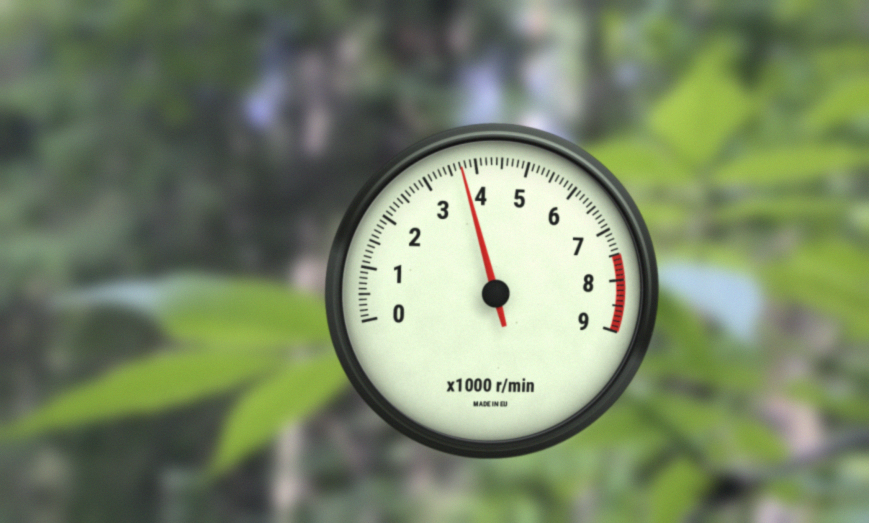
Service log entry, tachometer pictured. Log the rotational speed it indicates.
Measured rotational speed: 3700 rpm
